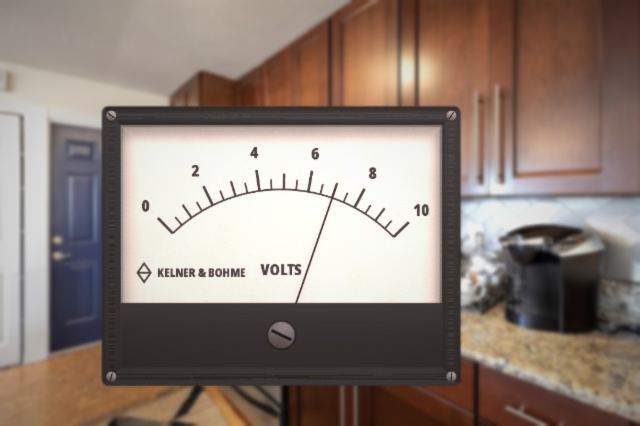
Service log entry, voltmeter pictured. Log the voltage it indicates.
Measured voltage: 7 V
